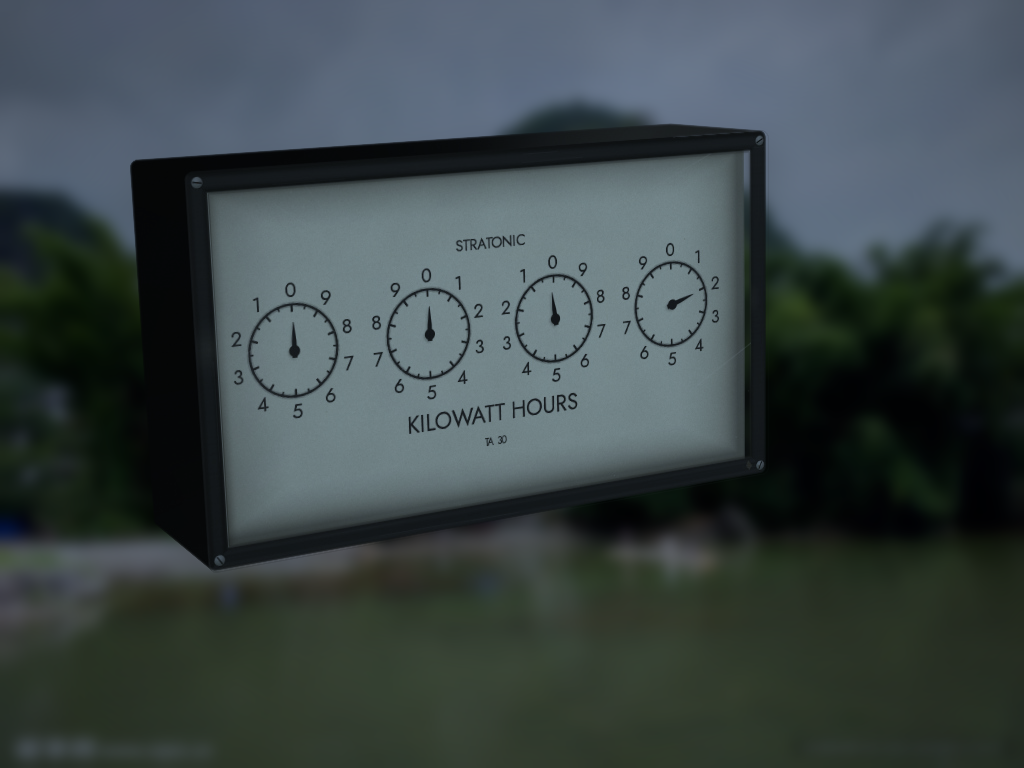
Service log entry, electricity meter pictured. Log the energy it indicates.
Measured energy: 2 kWh
